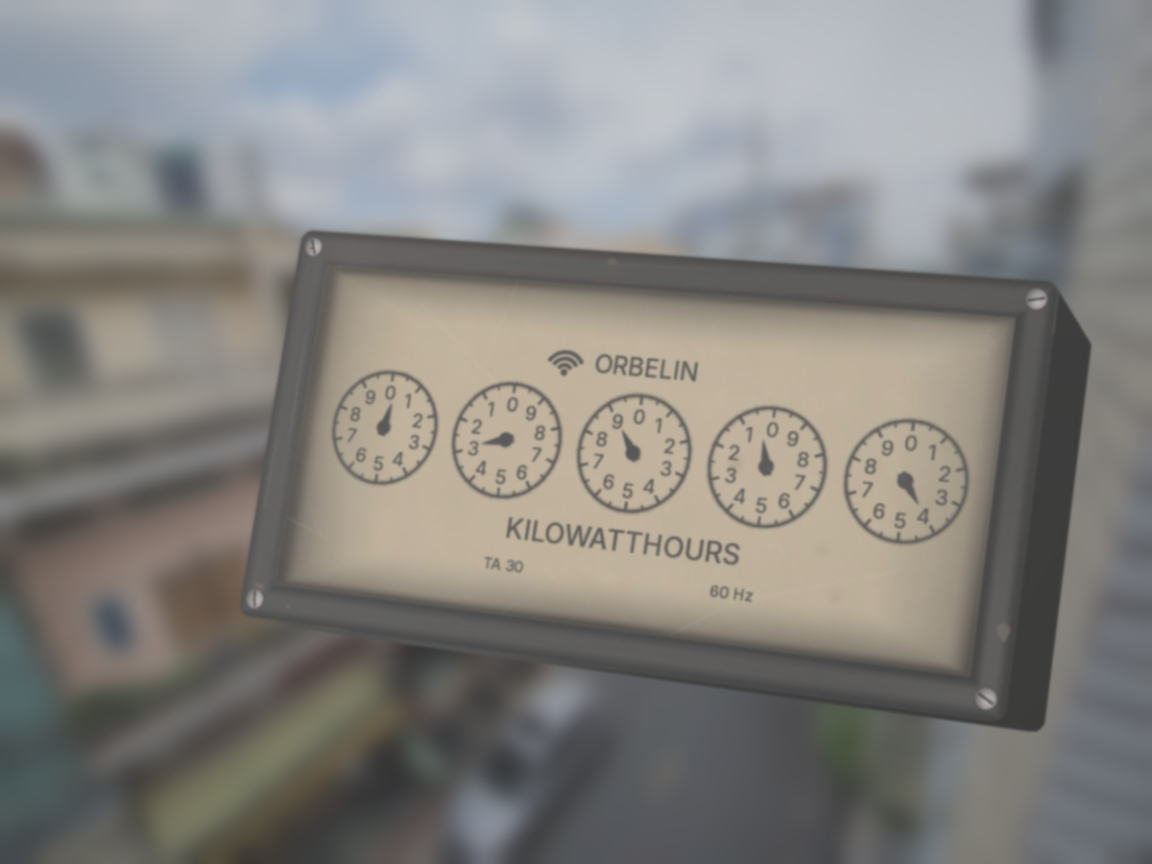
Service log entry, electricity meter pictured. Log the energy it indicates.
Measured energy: 2904 kWh
